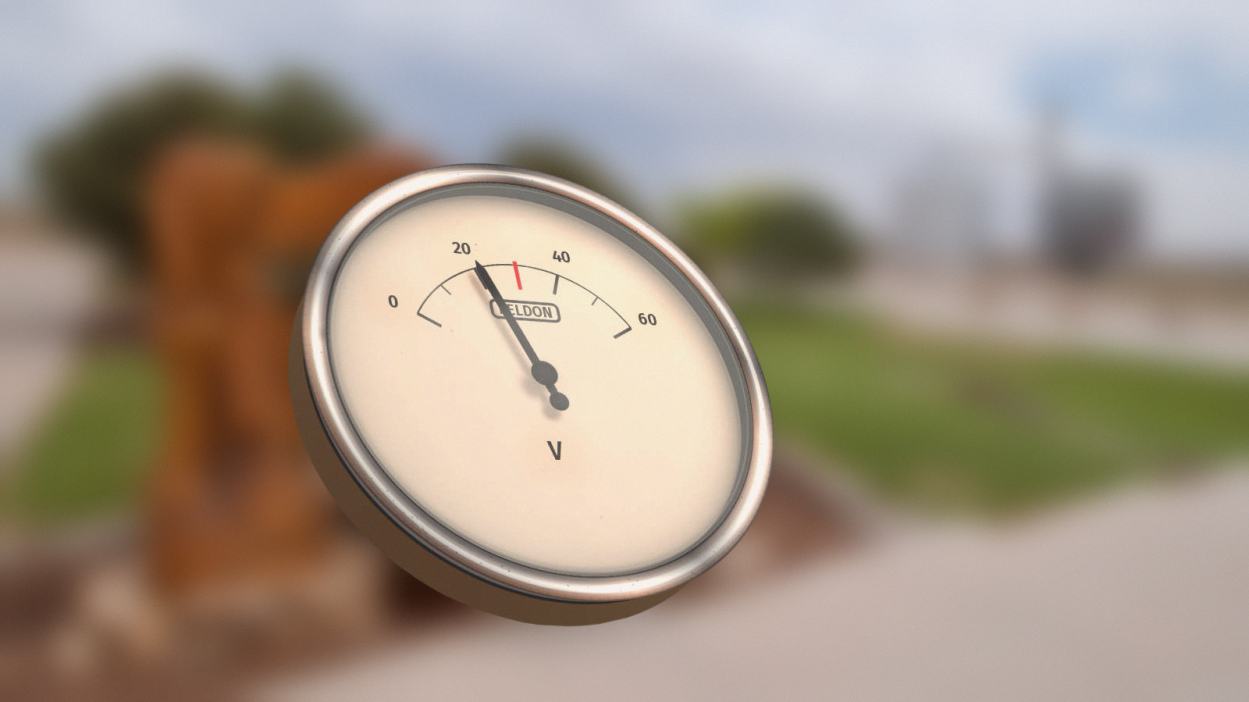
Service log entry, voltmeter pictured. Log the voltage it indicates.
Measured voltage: 20 V
